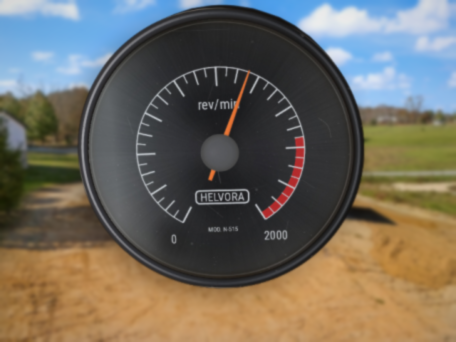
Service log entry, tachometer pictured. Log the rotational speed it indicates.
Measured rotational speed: 1150 rpm
